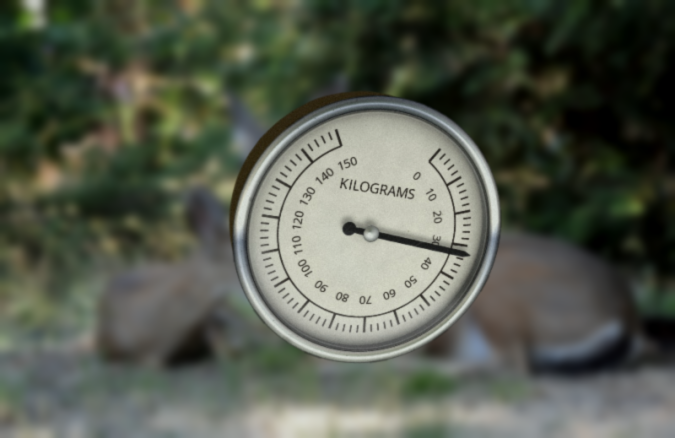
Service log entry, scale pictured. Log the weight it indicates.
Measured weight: 32 kg
